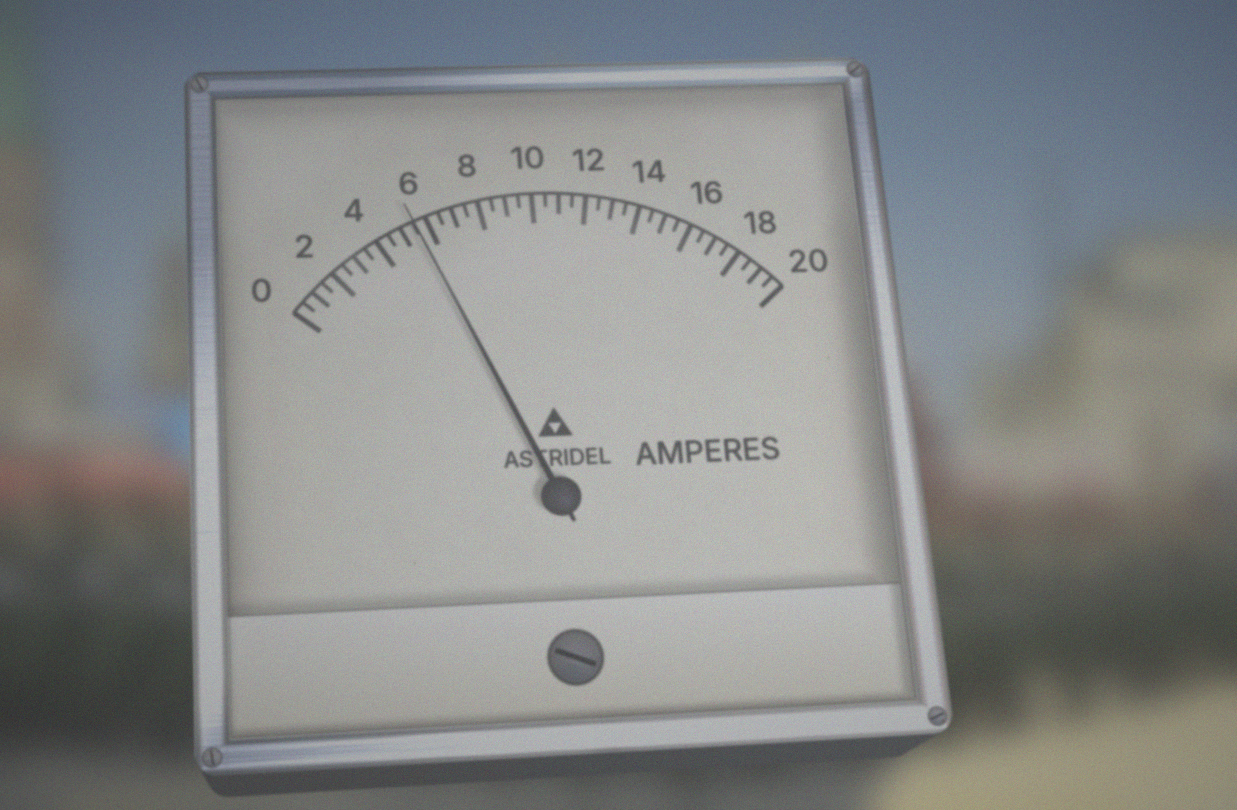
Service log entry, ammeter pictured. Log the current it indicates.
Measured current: 5.5 A
